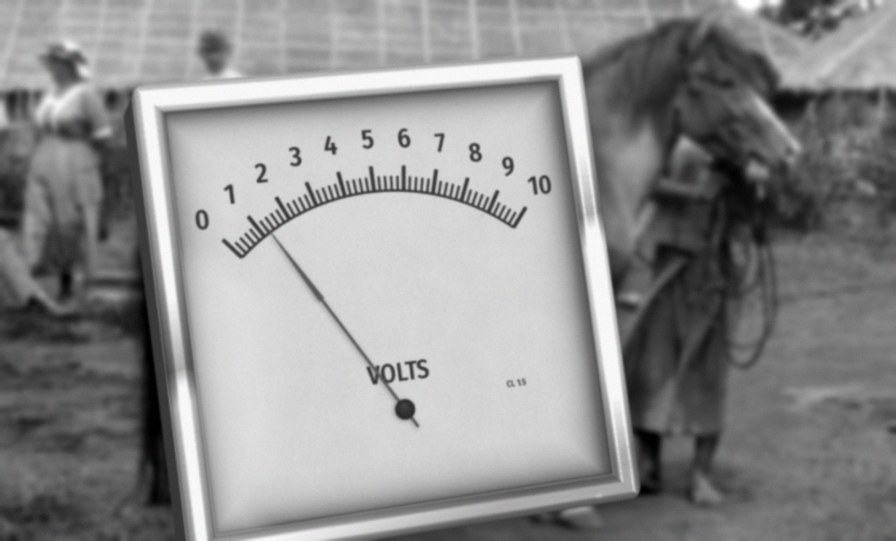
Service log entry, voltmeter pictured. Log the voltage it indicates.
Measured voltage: 1.2 V
